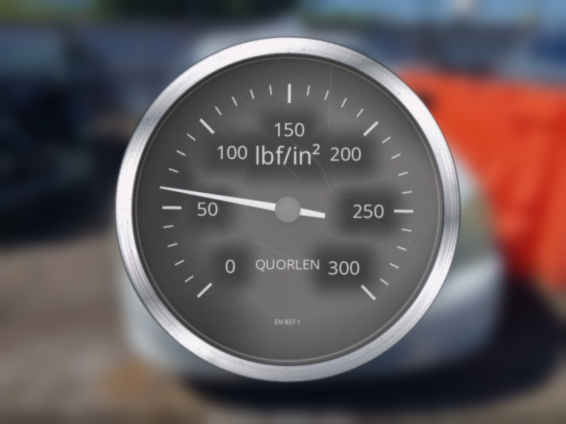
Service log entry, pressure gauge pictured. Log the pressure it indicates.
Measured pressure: 60 psi
